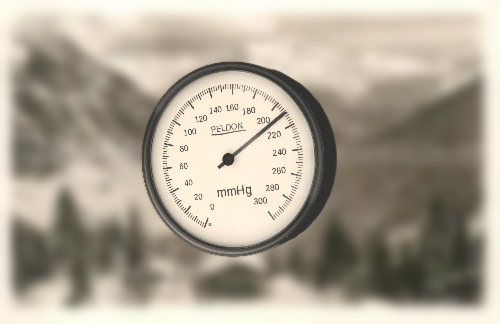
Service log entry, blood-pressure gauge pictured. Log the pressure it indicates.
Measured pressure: 210 mmHg
